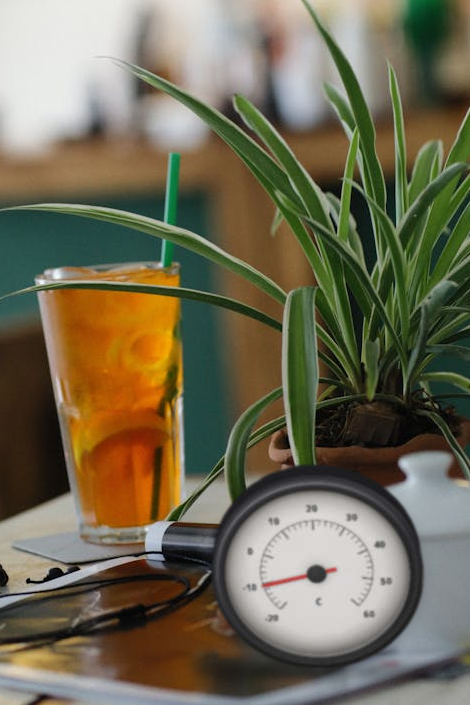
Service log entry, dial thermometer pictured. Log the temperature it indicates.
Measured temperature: -10 °C
